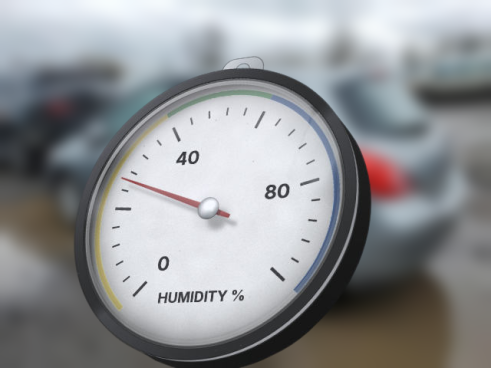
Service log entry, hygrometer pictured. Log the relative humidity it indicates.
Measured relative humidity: 26 %
